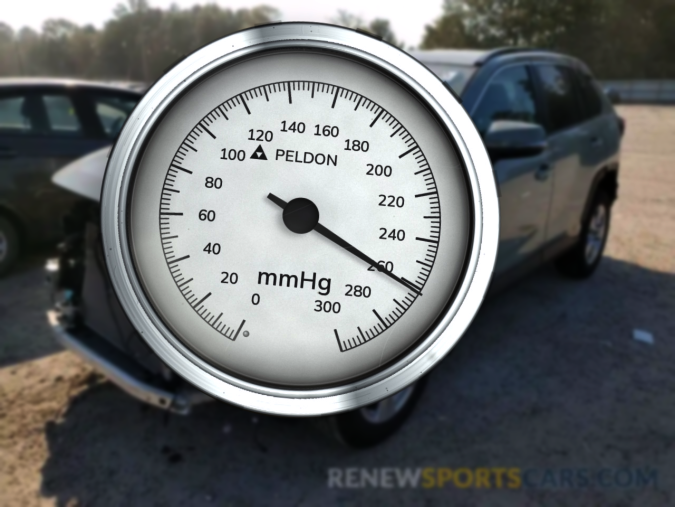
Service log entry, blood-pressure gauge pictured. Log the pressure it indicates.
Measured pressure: 262 mmHg
